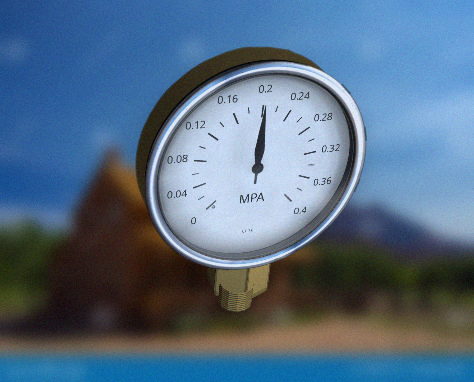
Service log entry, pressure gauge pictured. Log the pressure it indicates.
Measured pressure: 0.2 MPa
